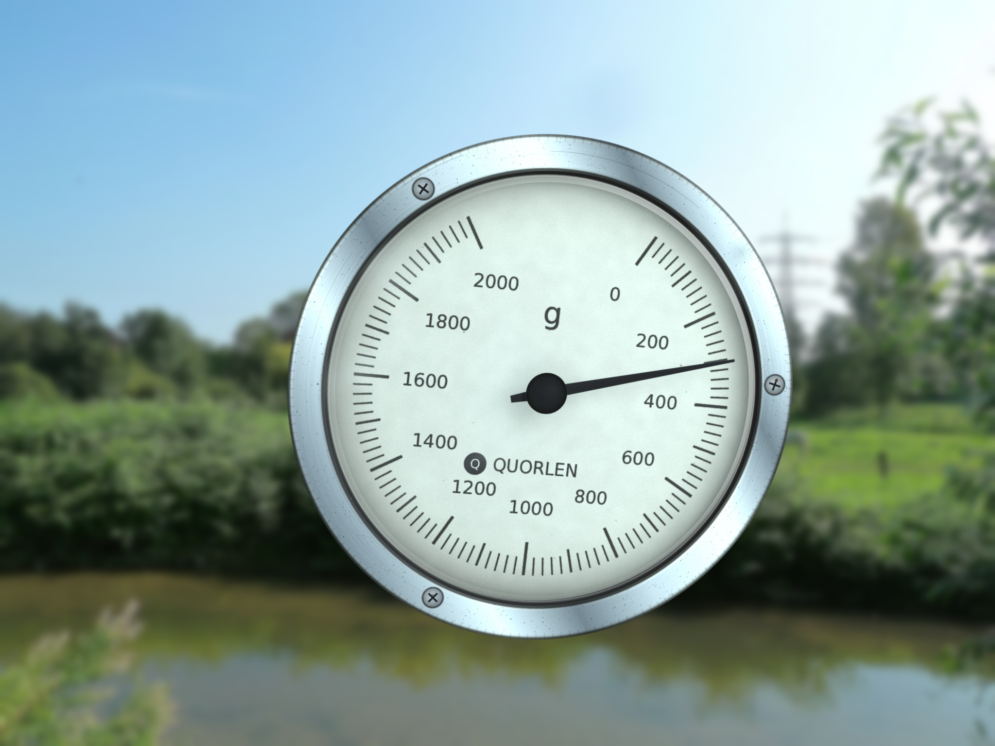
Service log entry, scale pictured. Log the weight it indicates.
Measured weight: 300 g
